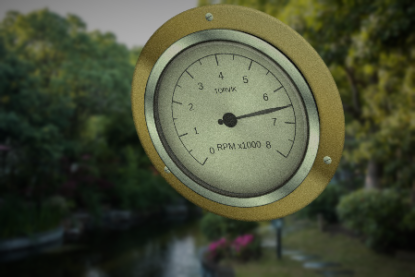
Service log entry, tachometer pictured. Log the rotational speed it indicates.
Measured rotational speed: 6500 rpm
